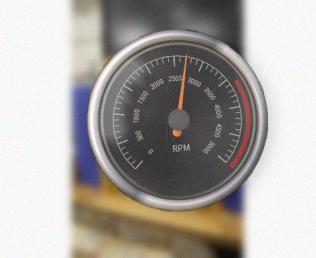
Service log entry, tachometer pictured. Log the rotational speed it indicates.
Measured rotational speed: 2700 rpm
